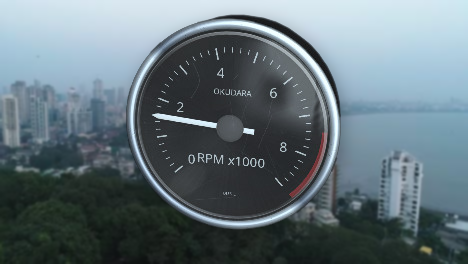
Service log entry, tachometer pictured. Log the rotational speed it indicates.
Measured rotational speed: 1600 rpm
